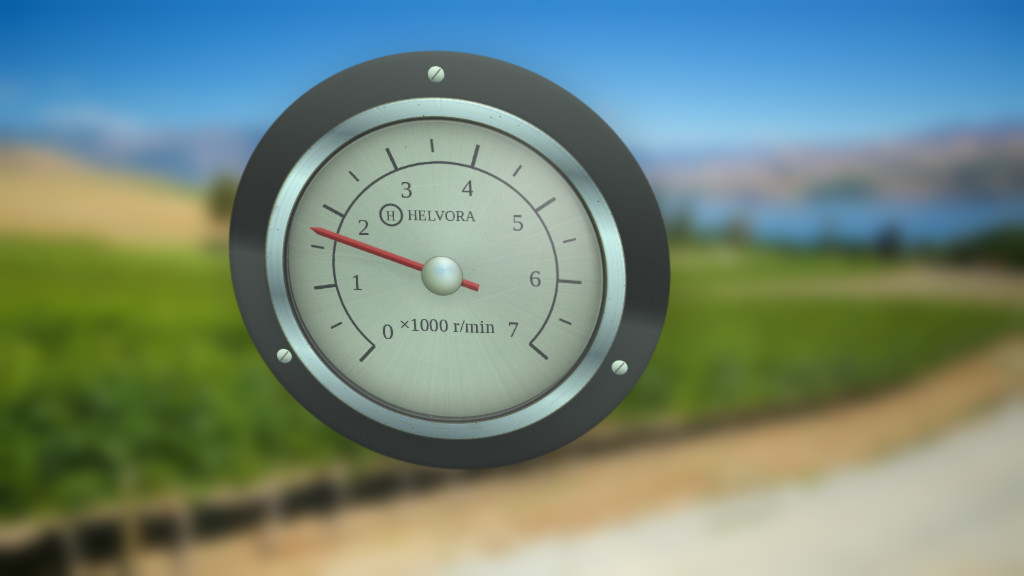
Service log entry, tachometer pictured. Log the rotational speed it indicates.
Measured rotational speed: 1750 rpm
